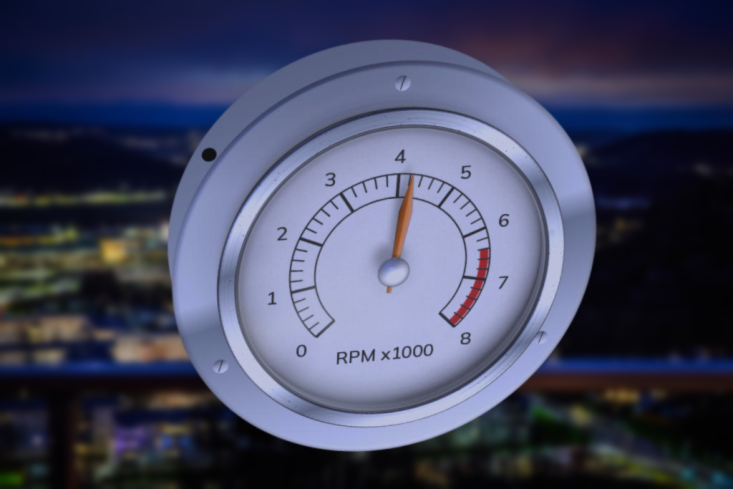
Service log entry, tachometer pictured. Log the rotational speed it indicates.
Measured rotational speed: 4200 rpm
